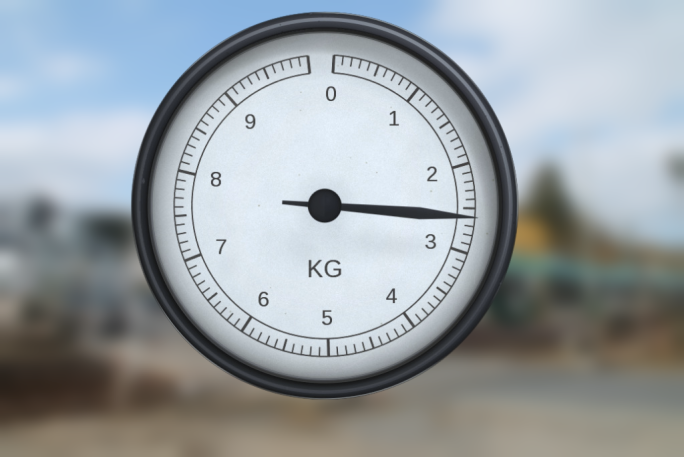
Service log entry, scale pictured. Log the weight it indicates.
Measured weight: 2.6 kg
